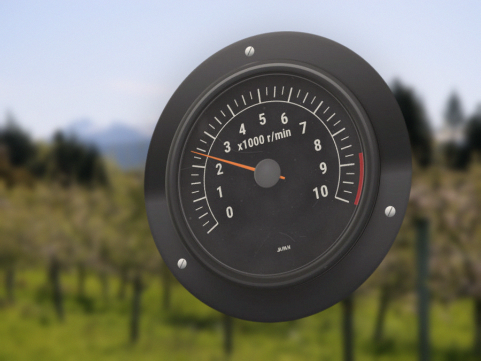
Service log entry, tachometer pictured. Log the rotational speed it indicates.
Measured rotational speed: 2375 rpm
